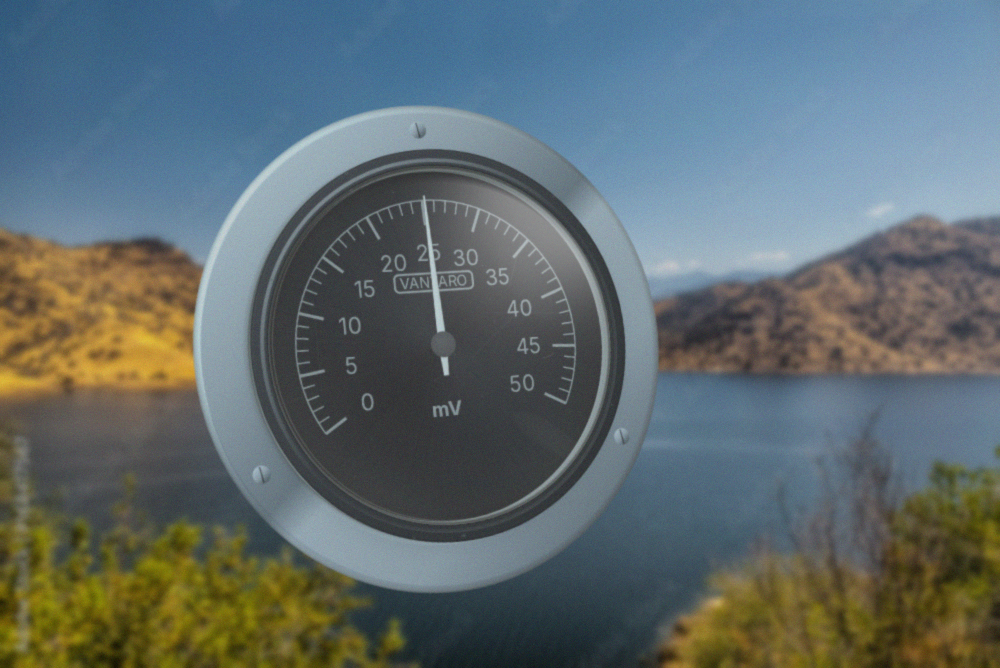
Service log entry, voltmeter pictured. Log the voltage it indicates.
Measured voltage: 25 mV
